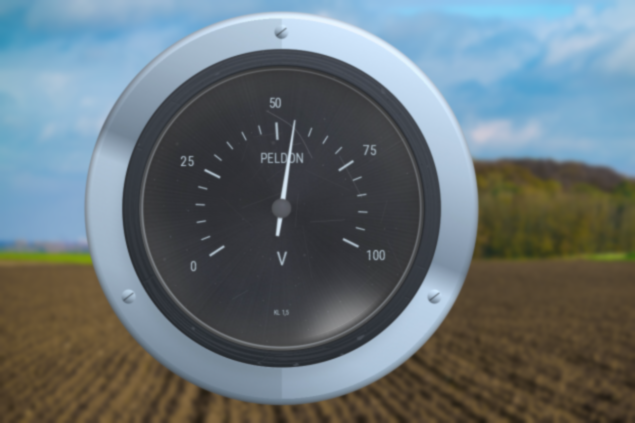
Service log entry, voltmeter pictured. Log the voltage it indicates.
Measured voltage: 55 V
